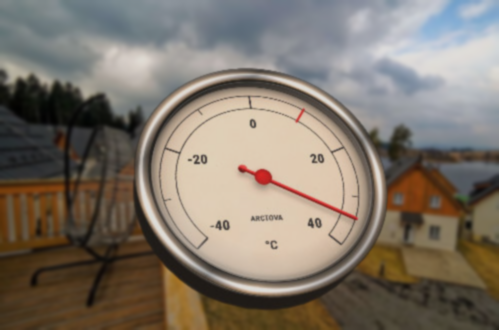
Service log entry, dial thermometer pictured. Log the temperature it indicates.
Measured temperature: 35 °C
